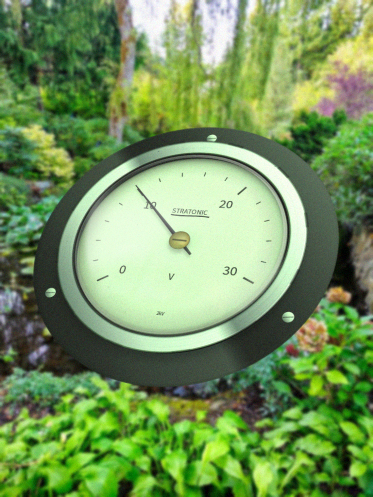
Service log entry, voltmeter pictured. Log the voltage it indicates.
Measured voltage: 10 V
